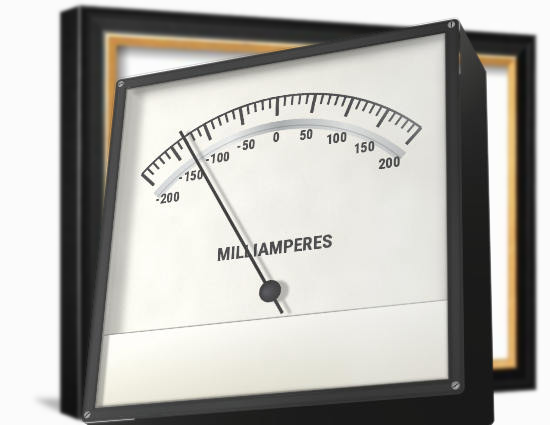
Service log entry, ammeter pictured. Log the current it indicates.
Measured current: -130 mA
